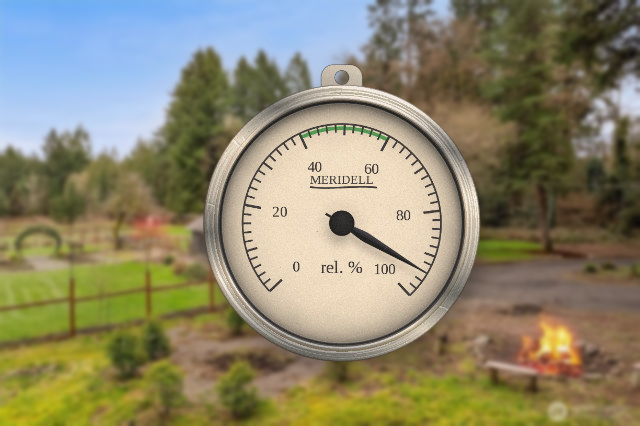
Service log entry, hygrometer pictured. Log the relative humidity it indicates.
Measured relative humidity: 94 %
